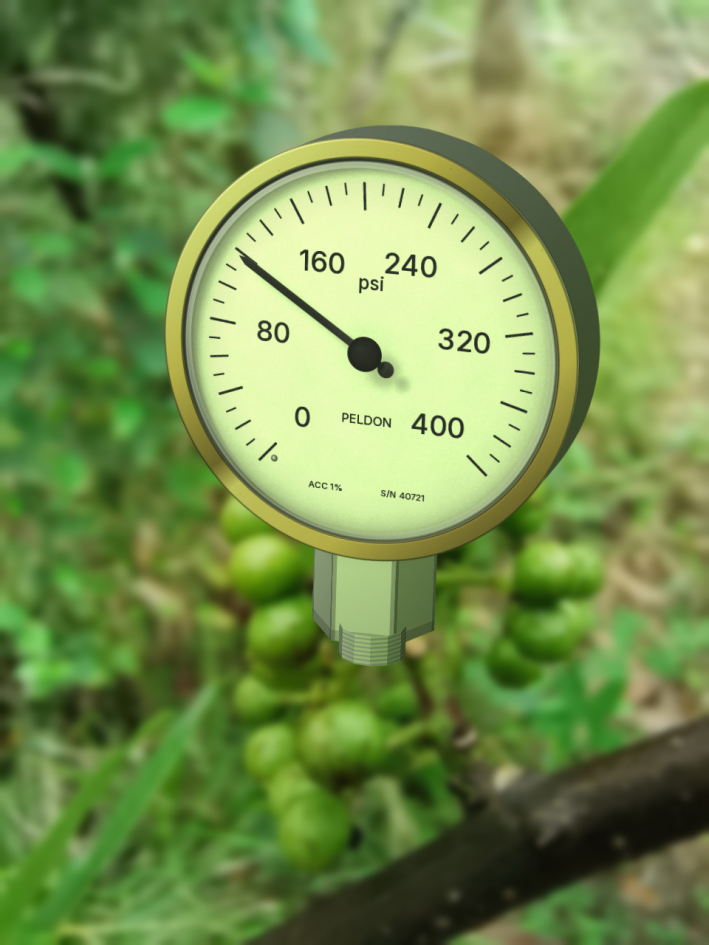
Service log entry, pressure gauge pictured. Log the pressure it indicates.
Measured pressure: 120 psi
